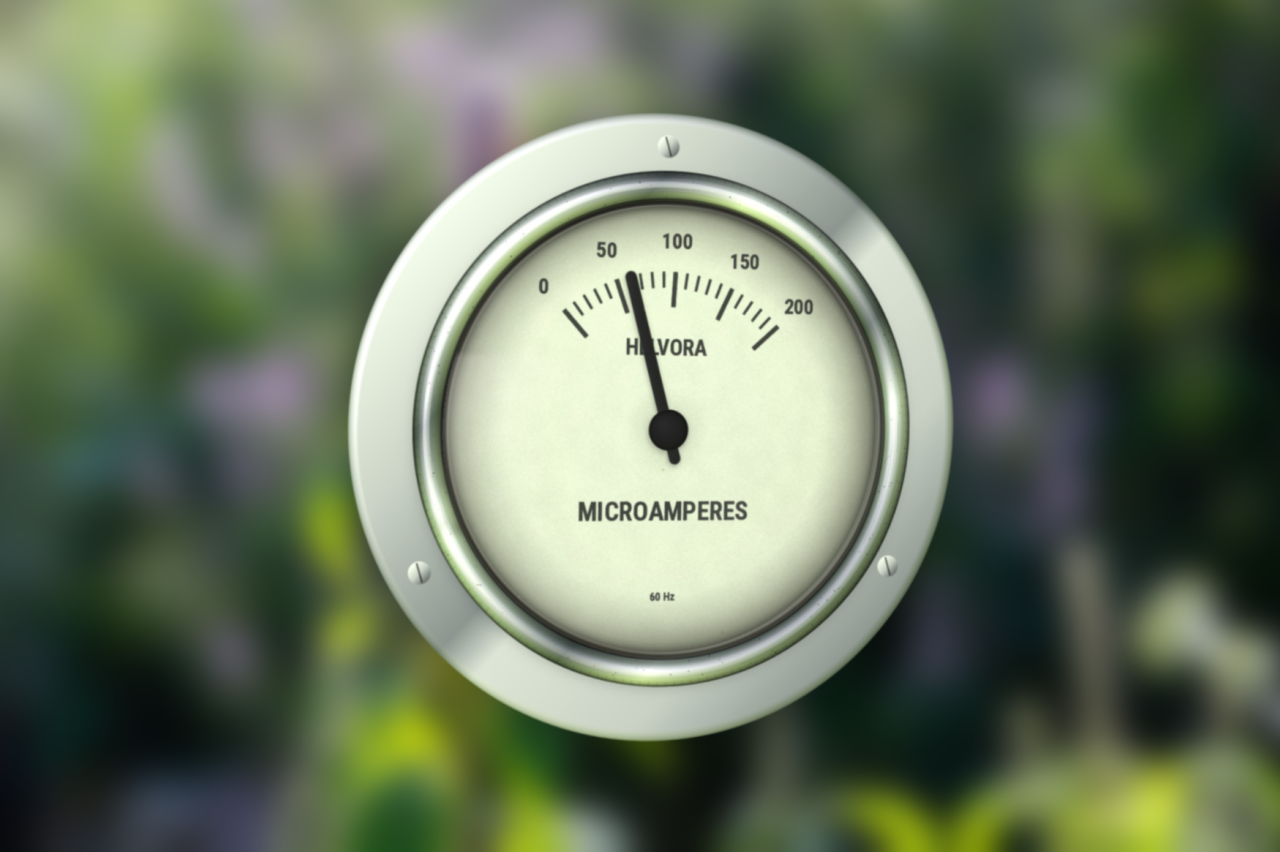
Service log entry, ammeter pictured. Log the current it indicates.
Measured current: 60 µA
